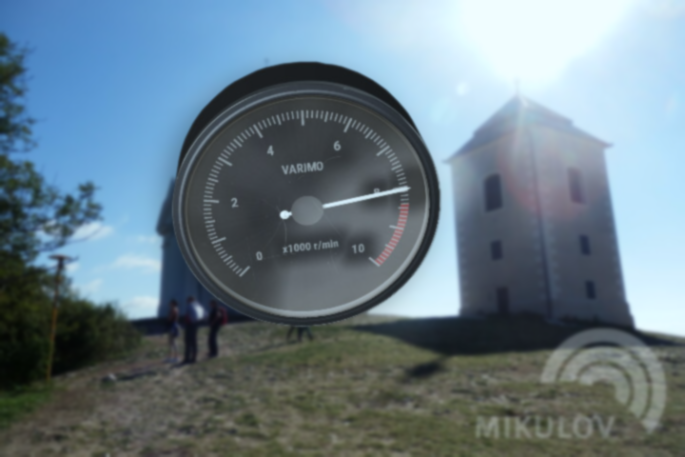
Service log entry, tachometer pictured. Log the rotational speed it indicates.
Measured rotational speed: 8000 rpm
